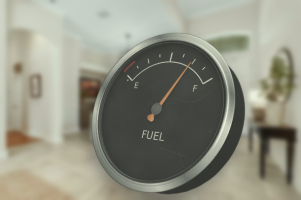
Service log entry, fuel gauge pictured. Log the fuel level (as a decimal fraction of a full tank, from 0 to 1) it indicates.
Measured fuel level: 0.75
